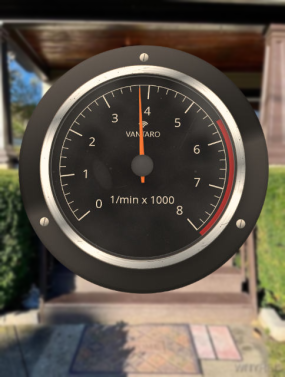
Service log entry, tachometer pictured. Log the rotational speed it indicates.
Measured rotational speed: 3800 rpm
